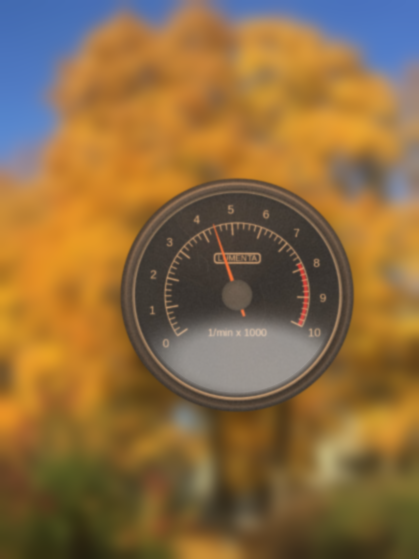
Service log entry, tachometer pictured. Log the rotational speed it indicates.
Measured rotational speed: 4400 rpm
